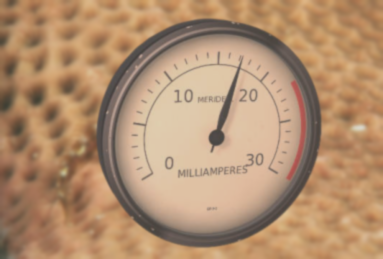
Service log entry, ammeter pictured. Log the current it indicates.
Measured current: 17 mA
